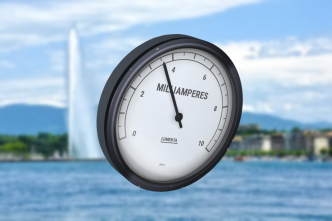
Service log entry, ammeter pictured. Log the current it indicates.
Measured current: 3.5 mA
